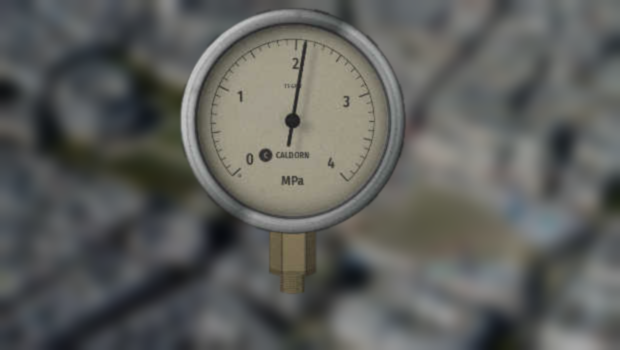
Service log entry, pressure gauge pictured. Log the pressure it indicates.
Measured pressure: 2.1 MPa
